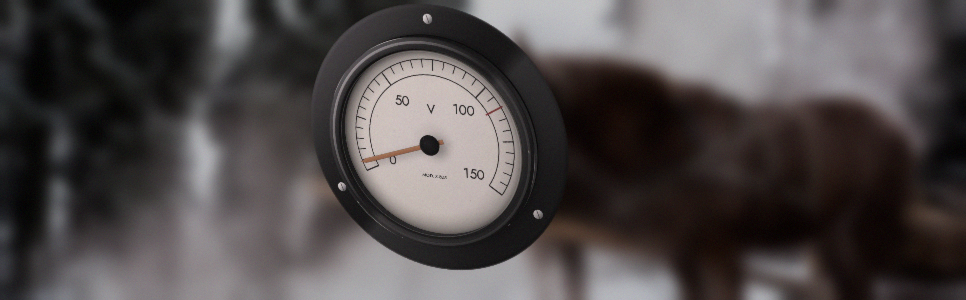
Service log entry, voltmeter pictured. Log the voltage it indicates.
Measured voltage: 5 V
